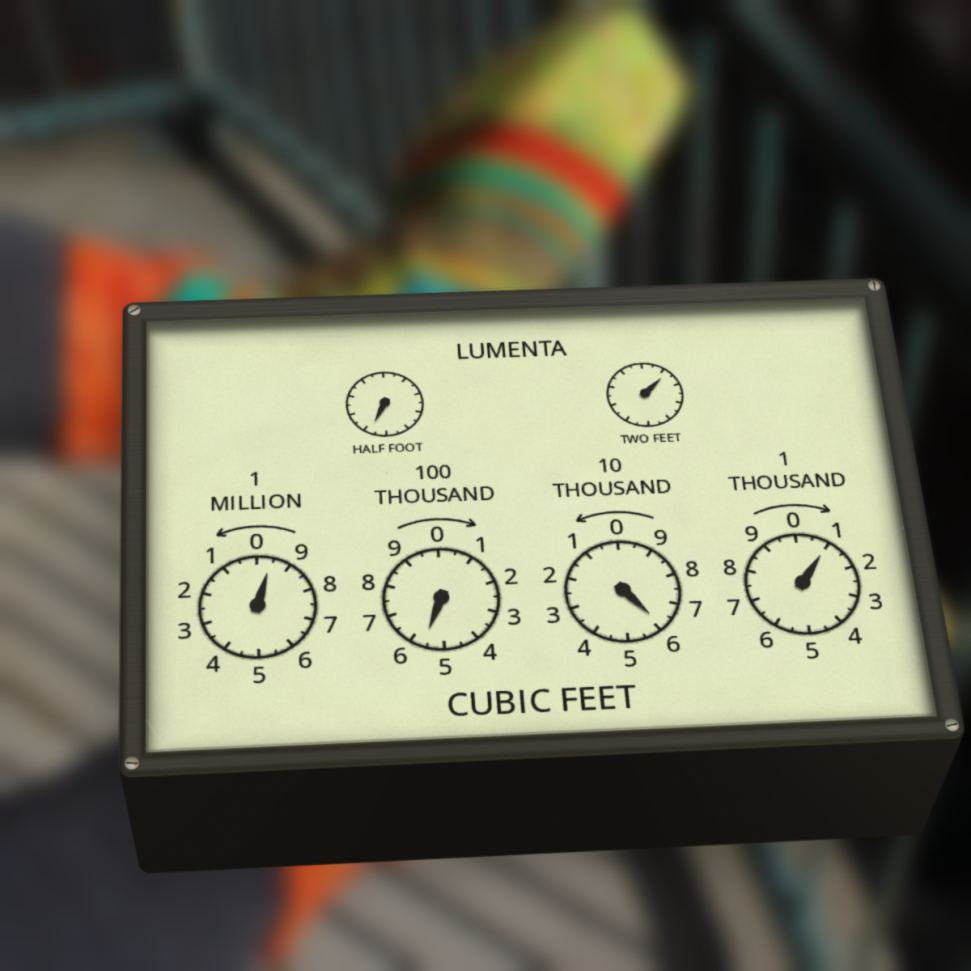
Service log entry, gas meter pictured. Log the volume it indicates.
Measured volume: 956100 ft³
